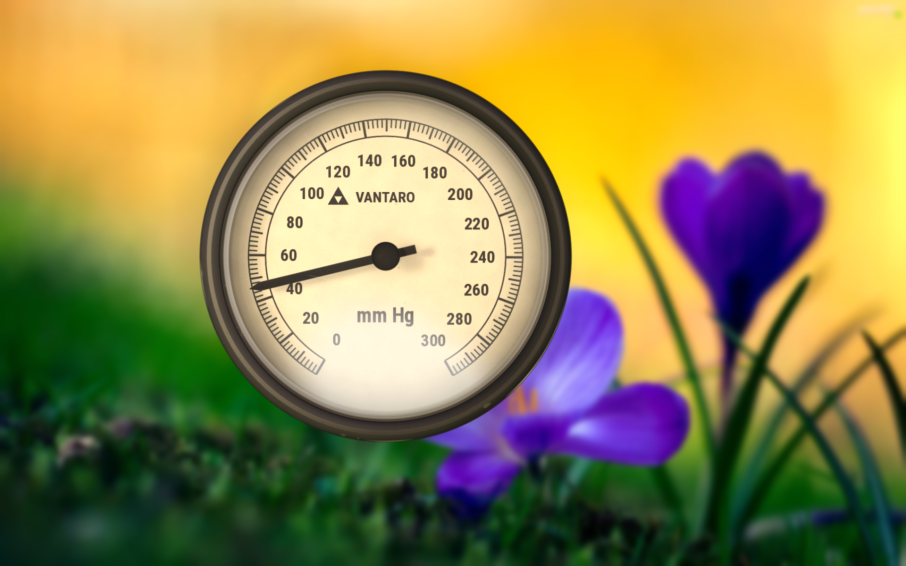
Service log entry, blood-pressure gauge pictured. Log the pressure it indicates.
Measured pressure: 46 mmHg
